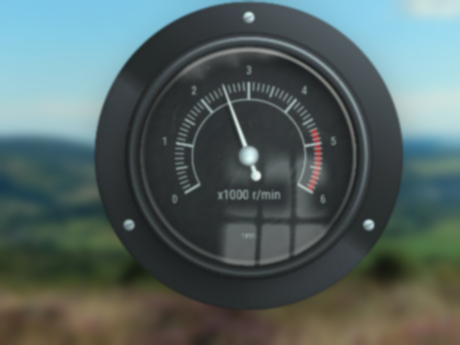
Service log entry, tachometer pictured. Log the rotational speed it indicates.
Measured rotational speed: 2500 rpm
